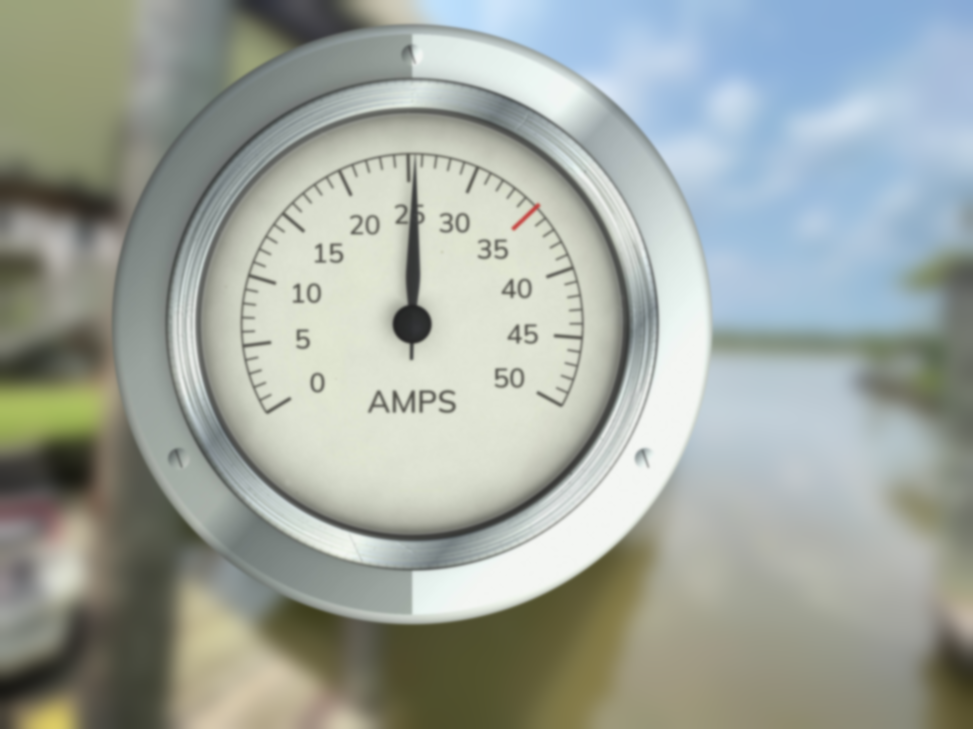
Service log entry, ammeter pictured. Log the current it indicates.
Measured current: 25.5 A
